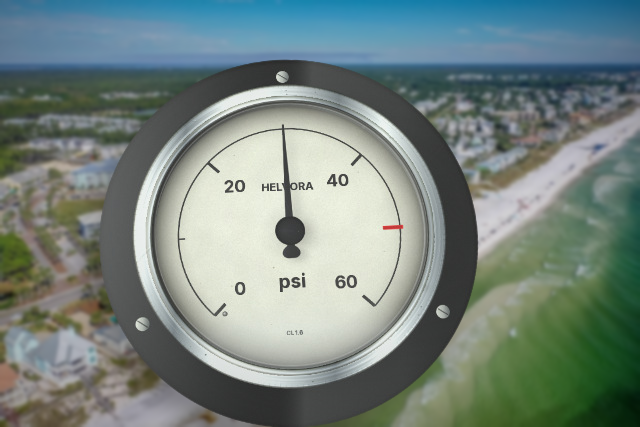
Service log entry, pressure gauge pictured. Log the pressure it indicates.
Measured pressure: 30 psi
